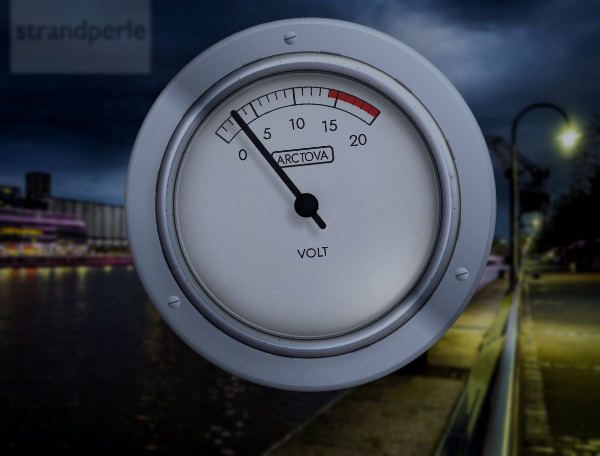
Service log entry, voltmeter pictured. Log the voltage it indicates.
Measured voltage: 3 V
